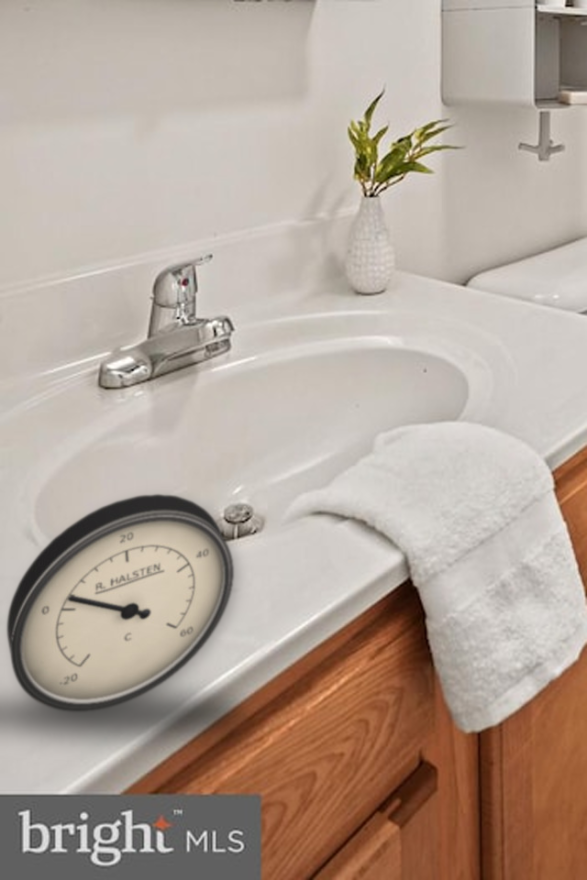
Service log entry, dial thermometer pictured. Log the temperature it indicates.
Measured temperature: 4 °C
